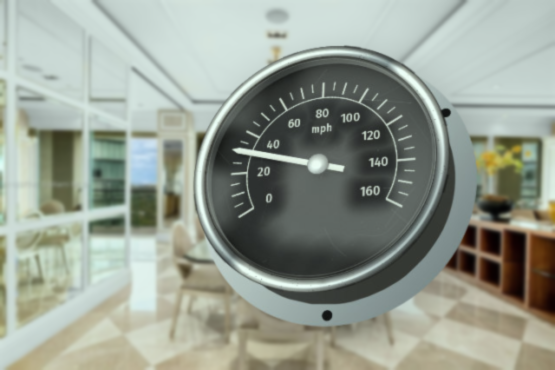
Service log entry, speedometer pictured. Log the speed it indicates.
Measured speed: 30 mph
